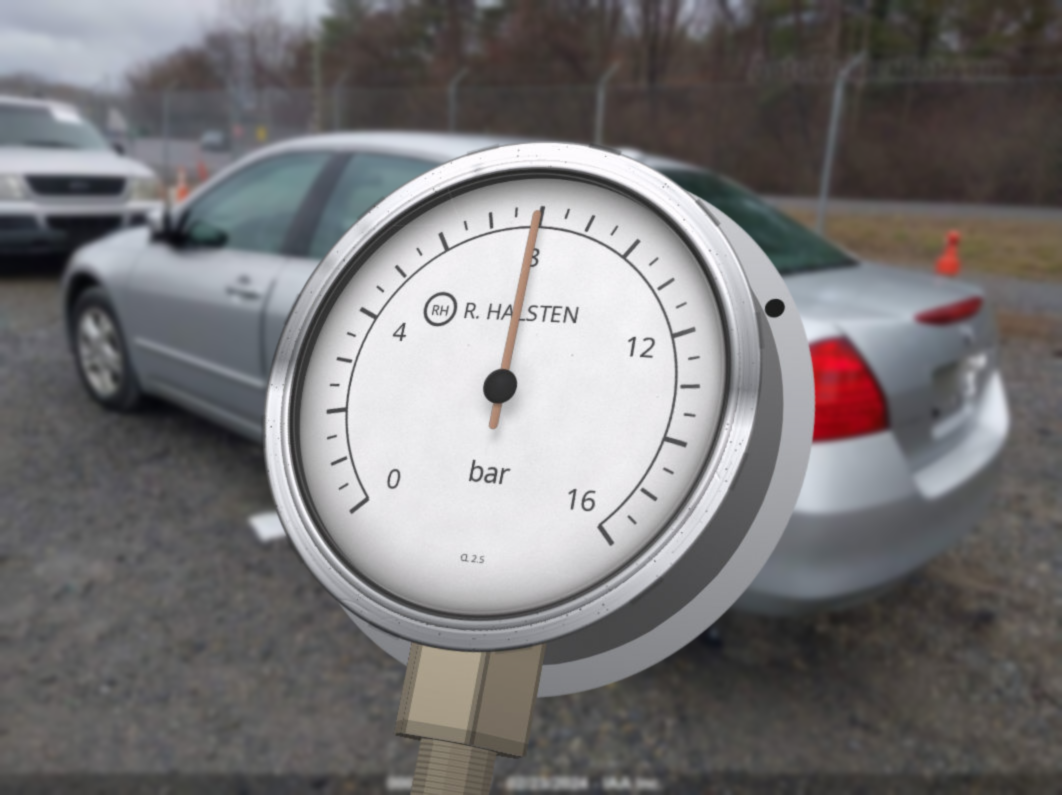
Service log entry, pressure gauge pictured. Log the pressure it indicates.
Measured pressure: 8 bar
